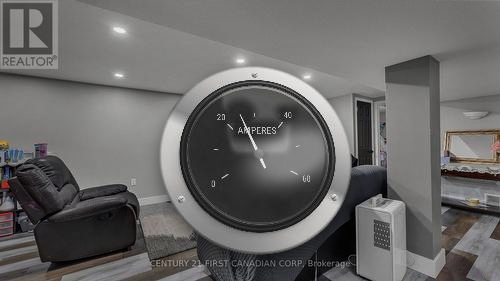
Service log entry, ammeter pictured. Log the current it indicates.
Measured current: 25 A
